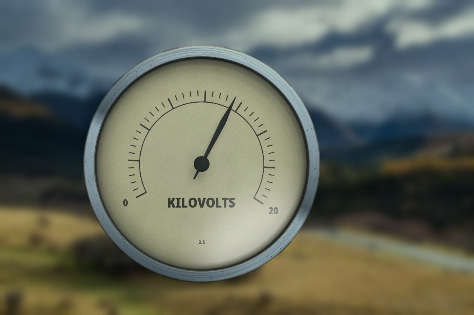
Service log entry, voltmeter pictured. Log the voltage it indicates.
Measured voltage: 12 kV
